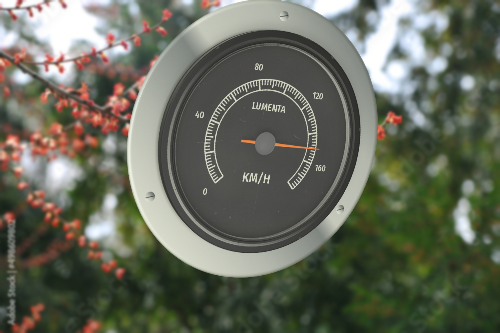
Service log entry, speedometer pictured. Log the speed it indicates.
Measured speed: 150 km/h
